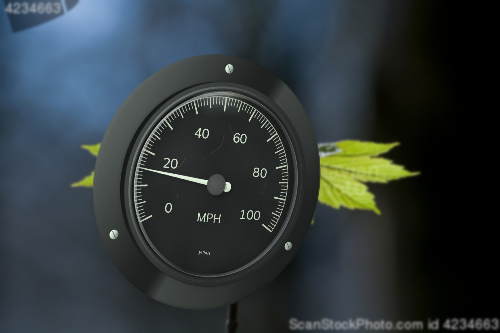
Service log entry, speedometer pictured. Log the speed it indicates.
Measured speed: 15 mph
